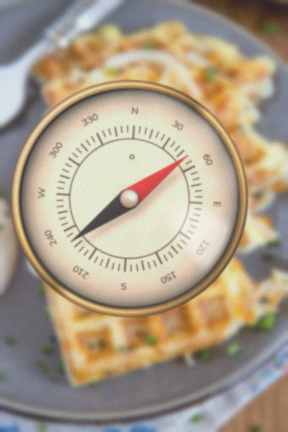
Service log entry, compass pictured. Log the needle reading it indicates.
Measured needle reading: 50 °
